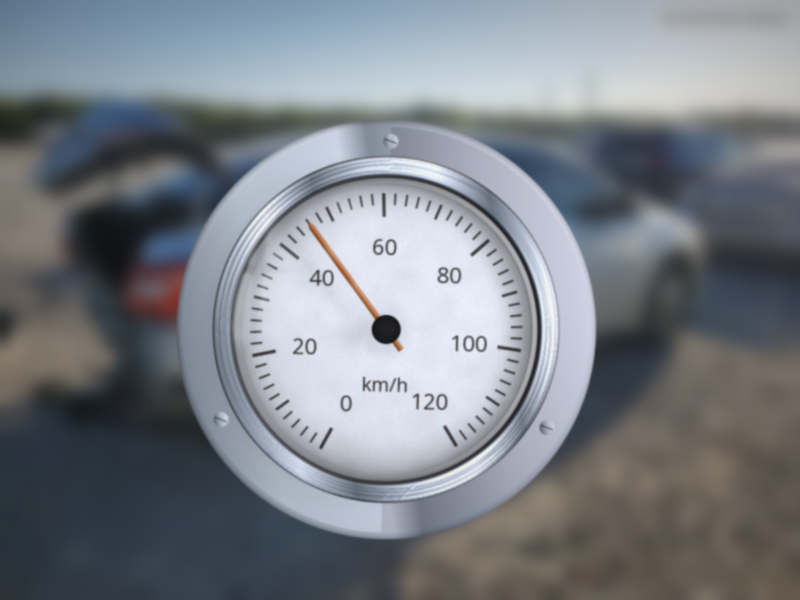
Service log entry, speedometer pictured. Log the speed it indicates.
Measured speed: 46 km/h
